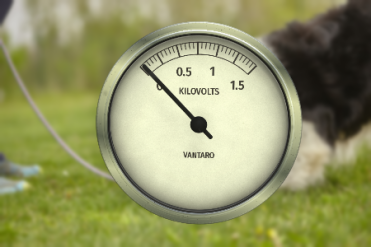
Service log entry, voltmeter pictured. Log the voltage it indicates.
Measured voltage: 0.05 kV
